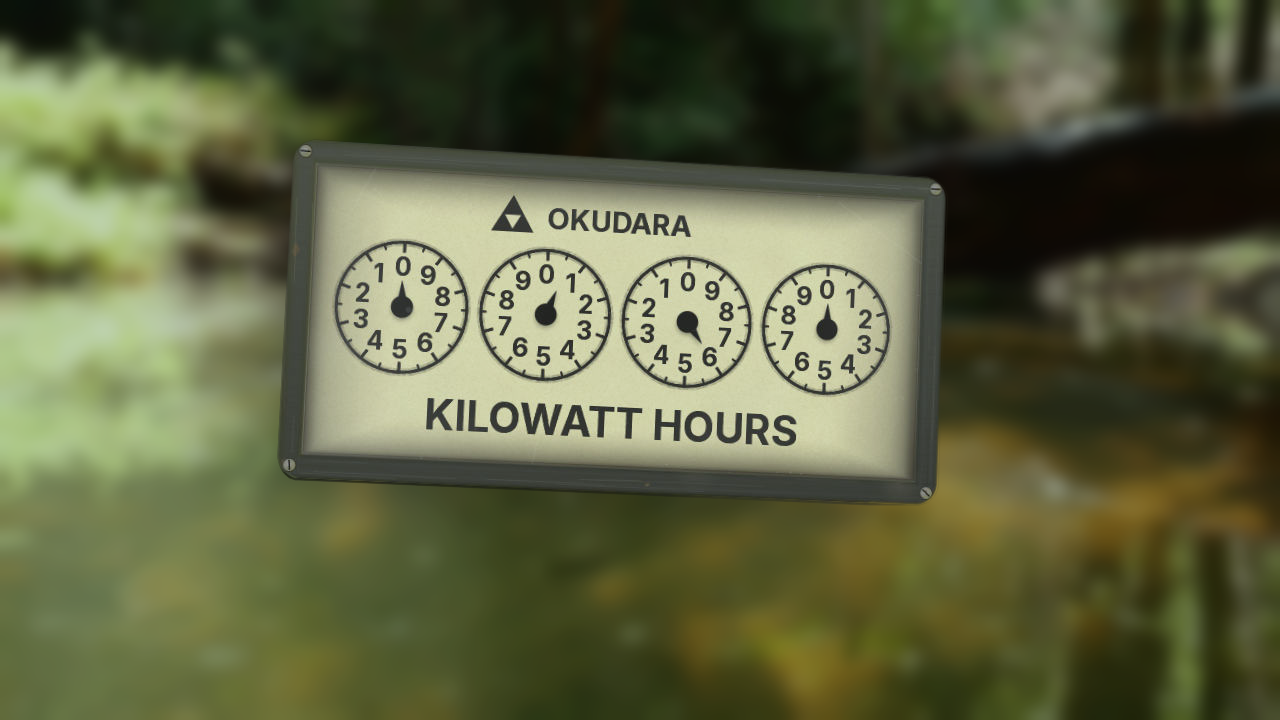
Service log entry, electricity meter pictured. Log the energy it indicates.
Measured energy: 60 kWh
